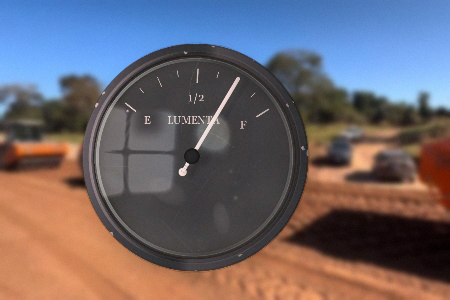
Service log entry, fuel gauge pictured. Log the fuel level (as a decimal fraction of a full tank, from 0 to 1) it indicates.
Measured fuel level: 0.75
